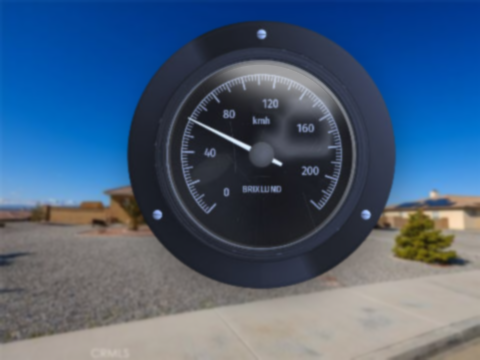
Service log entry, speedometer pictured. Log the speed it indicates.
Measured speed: 60 km/h
